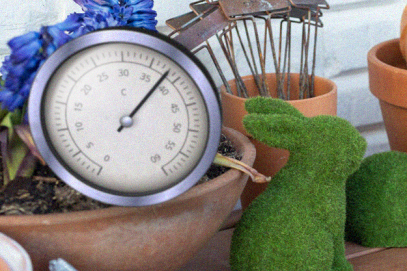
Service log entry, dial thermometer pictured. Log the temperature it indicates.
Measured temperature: 38 °C
